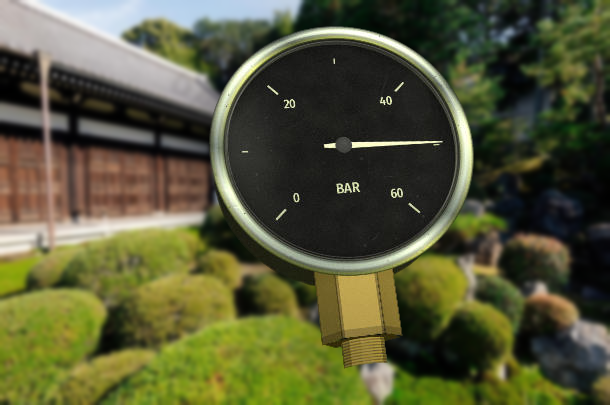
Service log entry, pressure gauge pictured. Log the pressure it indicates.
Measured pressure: 50 bar
